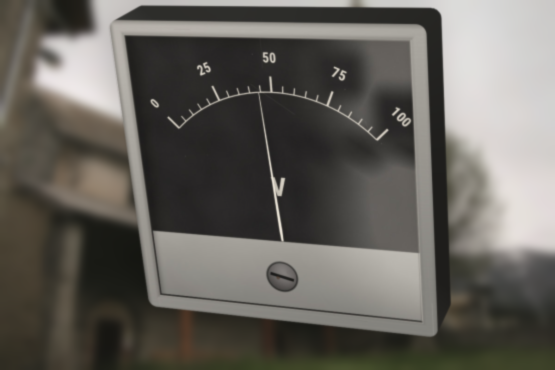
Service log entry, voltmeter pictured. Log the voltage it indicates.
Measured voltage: 45 V
